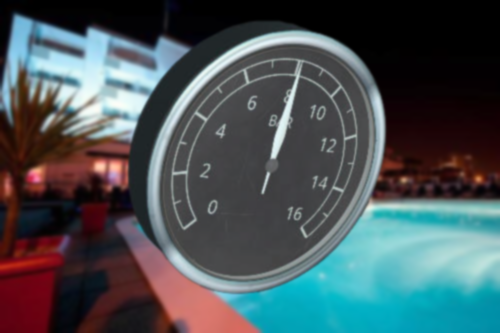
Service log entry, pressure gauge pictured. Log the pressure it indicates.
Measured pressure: 8 bar
